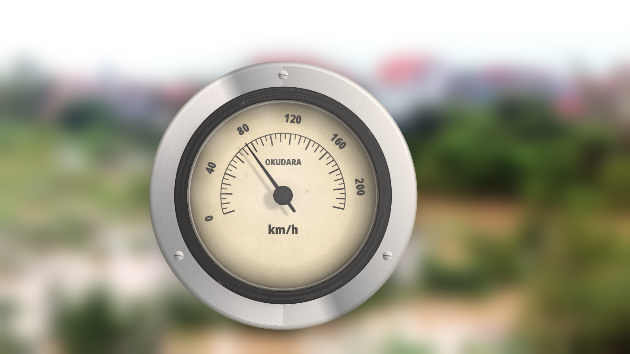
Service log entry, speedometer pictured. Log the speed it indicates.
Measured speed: 75 km/h
